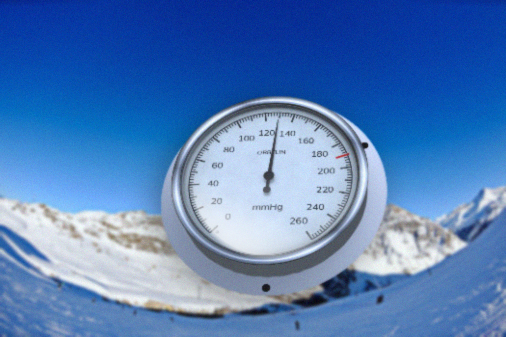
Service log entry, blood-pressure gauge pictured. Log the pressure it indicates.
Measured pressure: 130 mmHg
